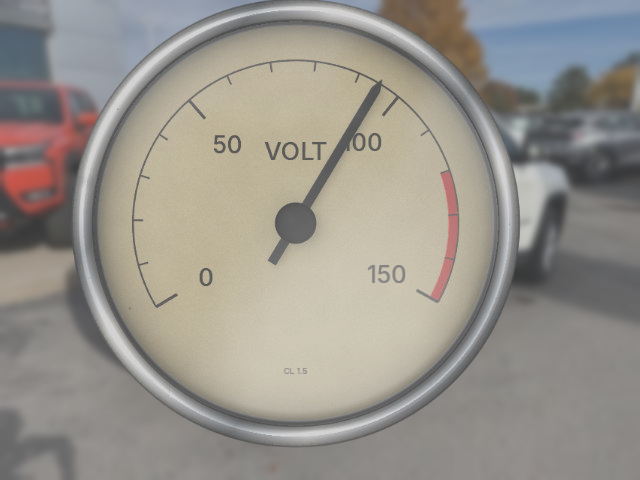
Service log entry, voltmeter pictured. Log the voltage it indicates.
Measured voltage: 95 V
